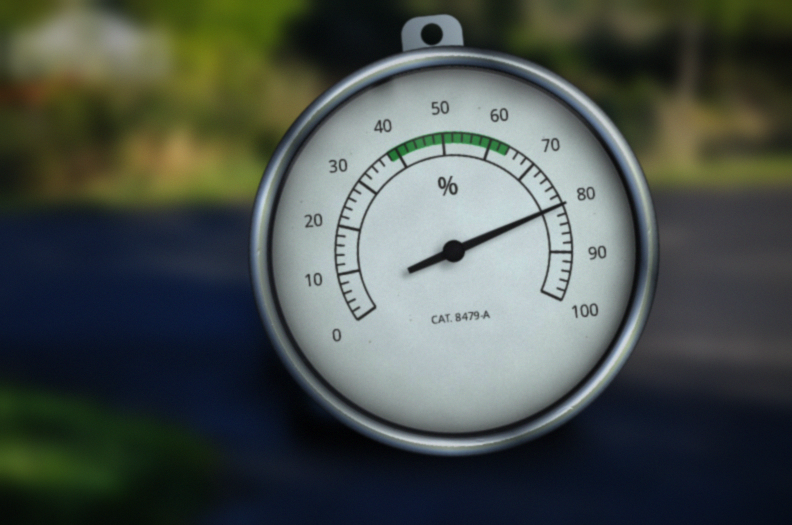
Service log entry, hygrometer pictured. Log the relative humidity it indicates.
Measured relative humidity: 80 %
